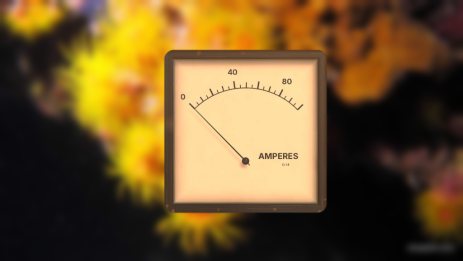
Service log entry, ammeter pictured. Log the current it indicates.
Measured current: 0 A
